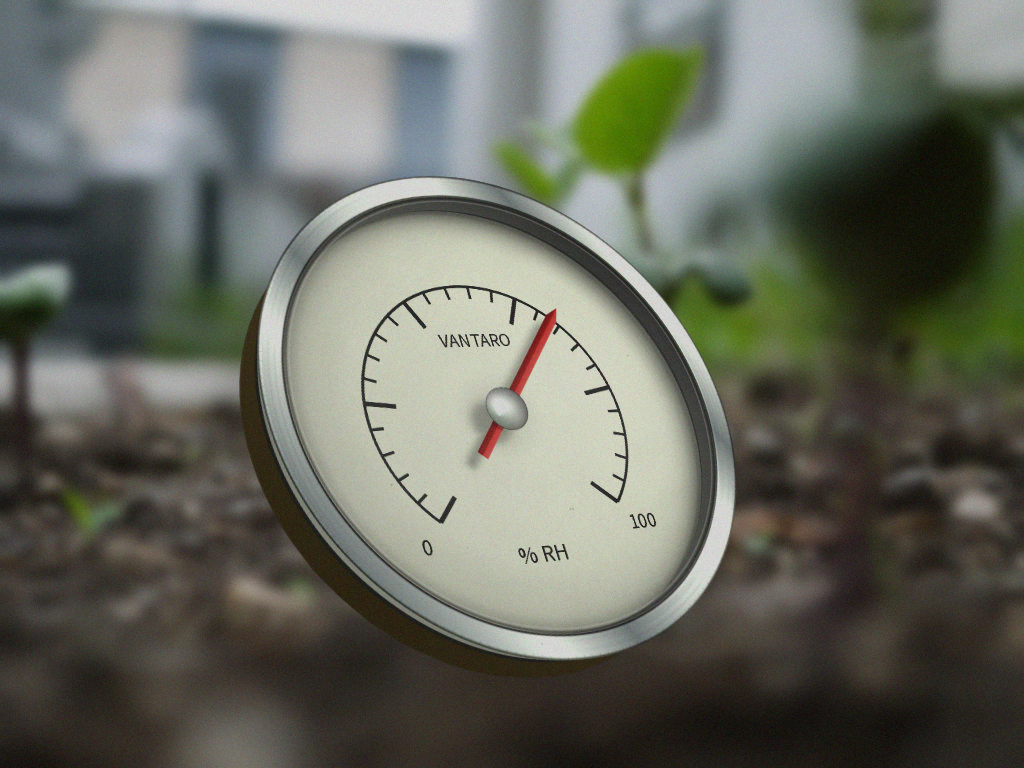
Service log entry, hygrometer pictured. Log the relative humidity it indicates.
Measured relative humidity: 66 %
